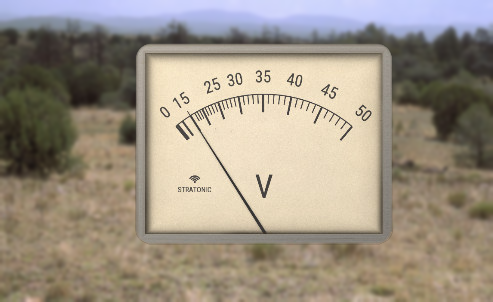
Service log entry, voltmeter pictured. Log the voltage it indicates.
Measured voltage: 15 V
